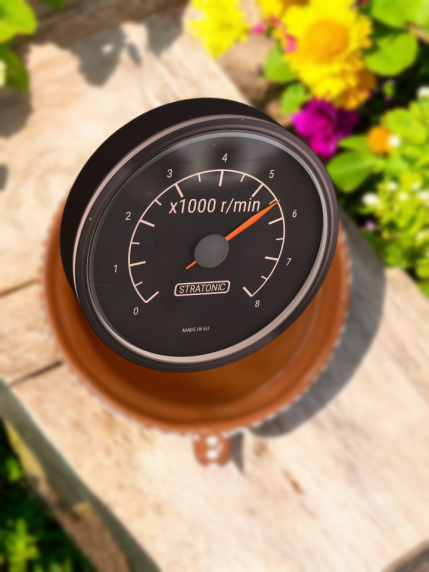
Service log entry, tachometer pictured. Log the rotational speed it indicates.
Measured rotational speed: 5500 rpm
